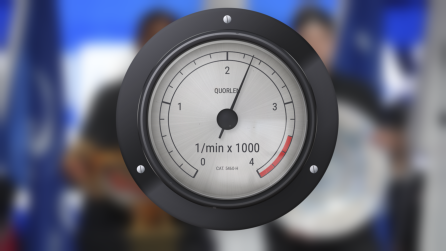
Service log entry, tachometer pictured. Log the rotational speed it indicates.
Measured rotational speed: 2300 rpm
